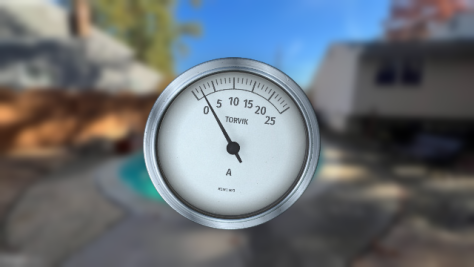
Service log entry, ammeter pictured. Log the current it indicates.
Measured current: 2 A
